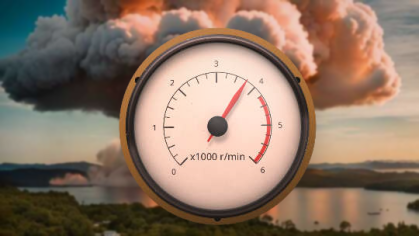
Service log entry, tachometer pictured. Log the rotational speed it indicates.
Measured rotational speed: 3750 rpm
